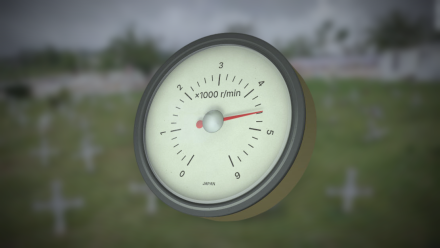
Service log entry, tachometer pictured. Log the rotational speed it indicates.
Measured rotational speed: 4600 rpm
